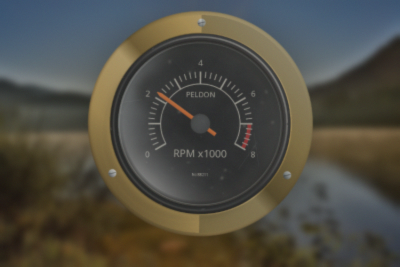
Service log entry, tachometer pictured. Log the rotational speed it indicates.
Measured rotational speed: 2200 rpm
